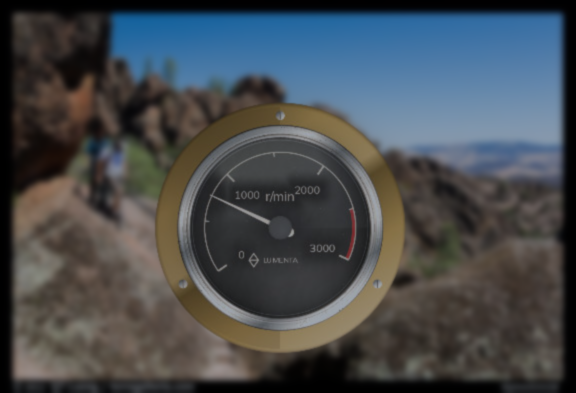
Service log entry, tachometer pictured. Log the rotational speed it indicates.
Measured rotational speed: 750 rpm
